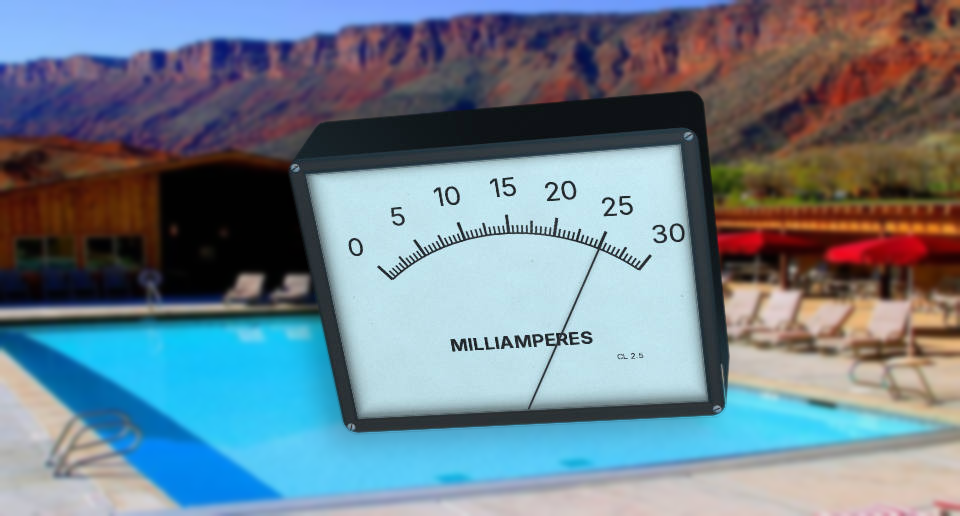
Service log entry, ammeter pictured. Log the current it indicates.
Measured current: 25 mA
